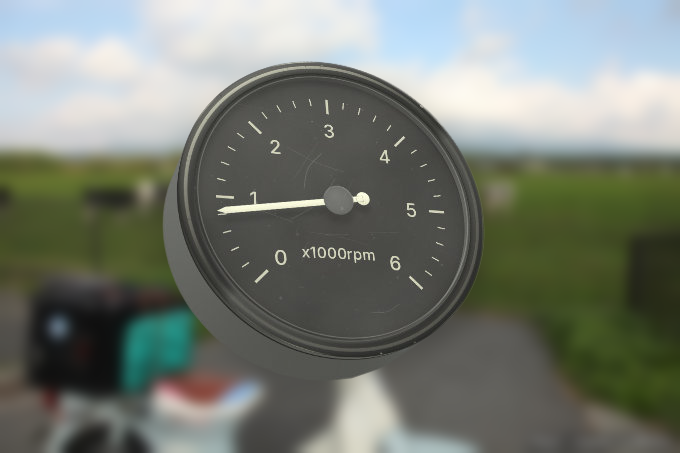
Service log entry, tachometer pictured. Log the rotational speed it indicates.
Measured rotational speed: 800 rpm
